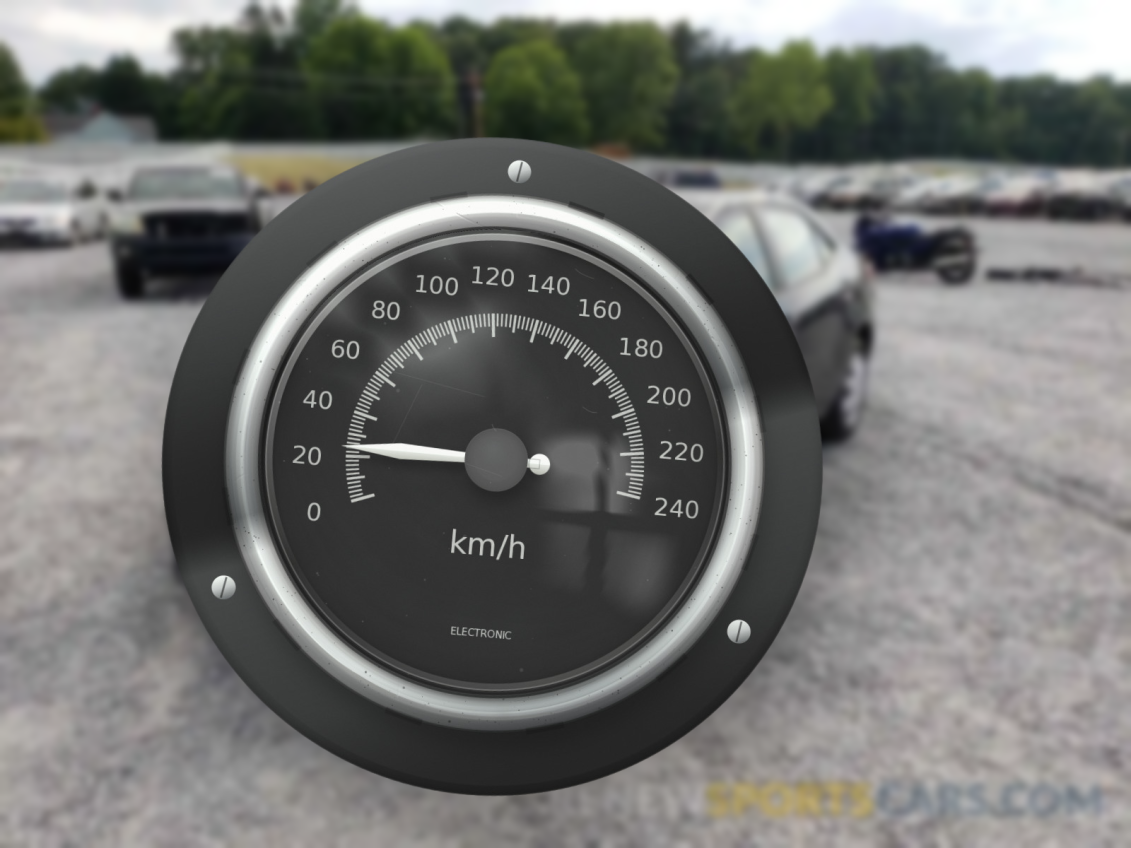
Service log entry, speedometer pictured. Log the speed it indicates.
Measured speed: 24 km/h
